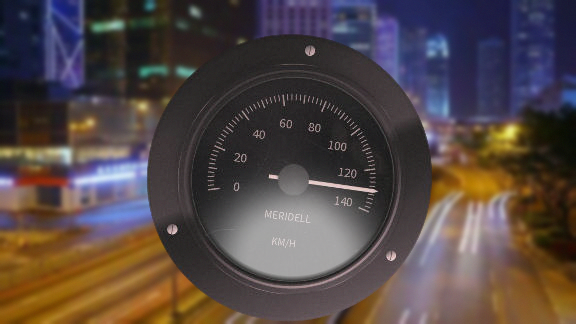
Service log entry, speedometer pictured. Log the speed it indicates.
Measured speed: 130 km/h
